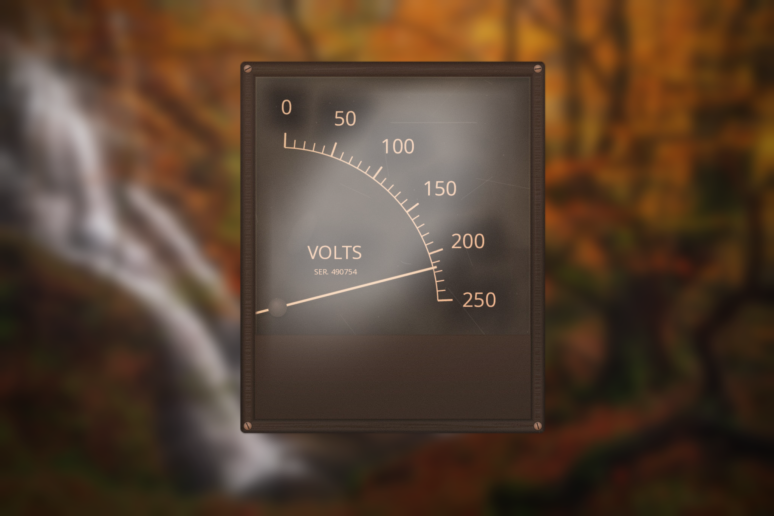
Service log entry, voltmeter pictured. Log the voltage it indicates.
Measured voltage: 215 V
